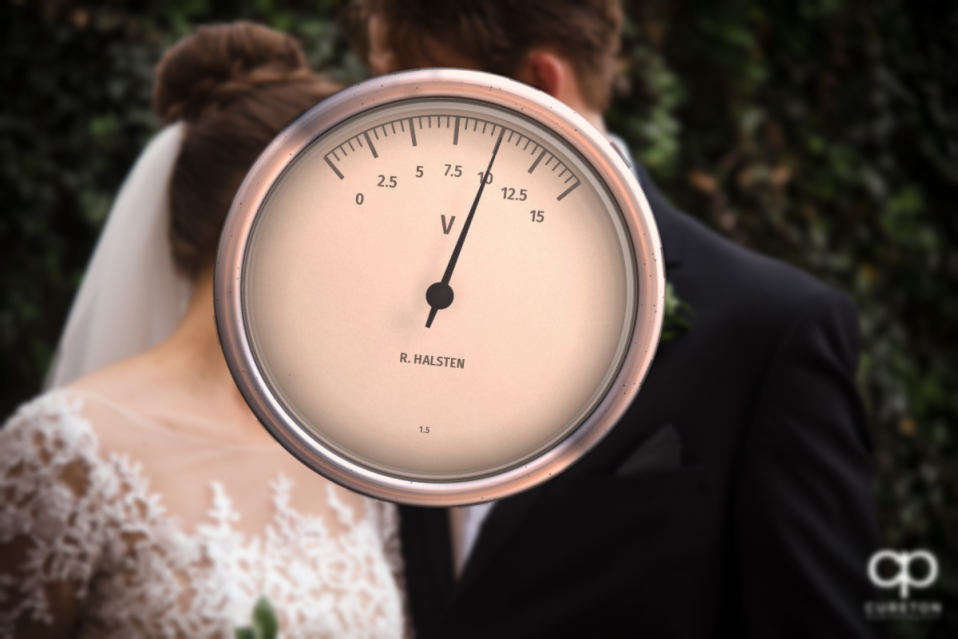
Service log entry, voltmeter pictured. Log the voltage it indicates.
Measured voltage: 10 V
